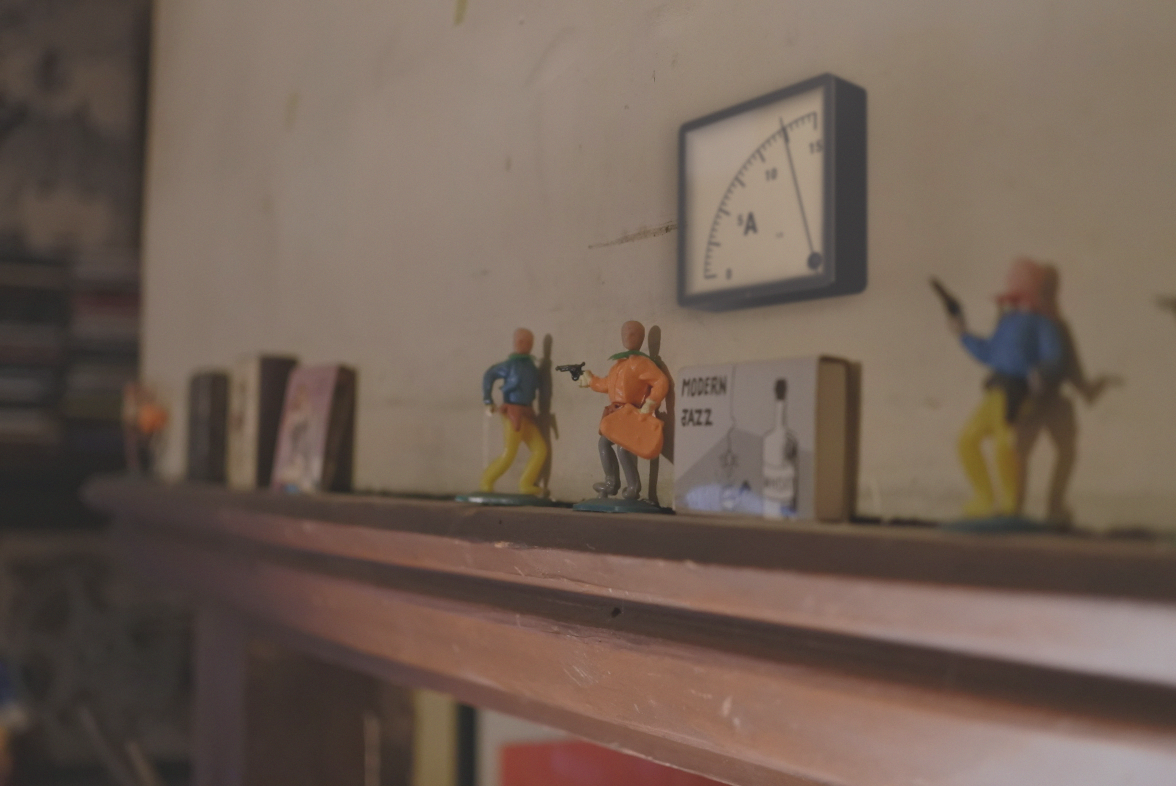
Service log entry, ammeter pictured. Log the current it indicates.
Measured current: 12.5 A
